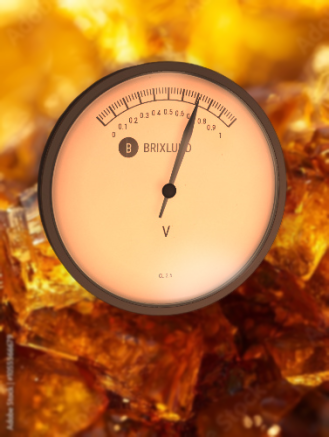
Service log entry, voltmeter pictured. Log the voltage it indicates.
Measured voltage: 0.7 V
